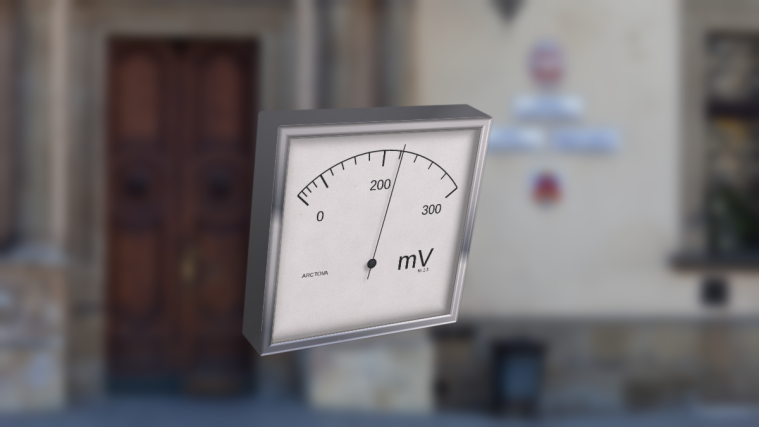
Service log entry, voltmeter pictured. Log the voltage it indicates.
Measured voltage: 220 mV
